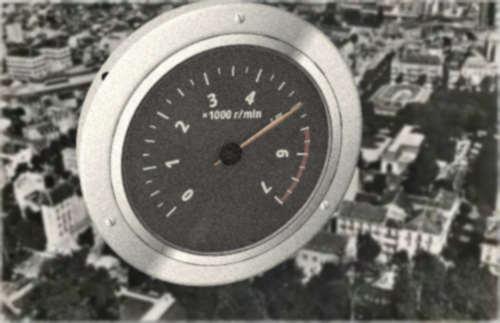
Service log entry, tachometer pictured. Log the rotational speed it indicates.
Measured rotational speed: 5000 rpm
